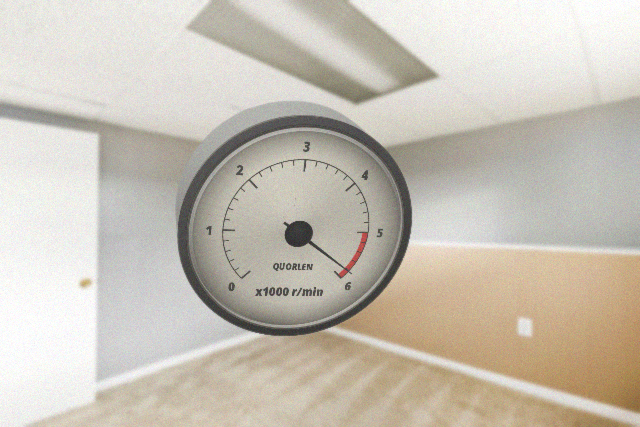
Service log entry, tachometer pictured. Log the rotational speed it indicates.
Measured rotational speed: 5800 rpm
